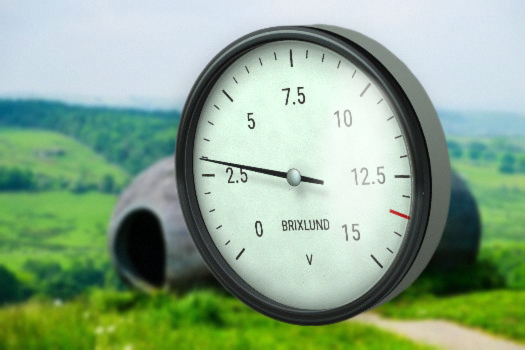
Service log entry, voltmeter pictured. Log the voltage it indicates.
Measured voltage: 3 V
